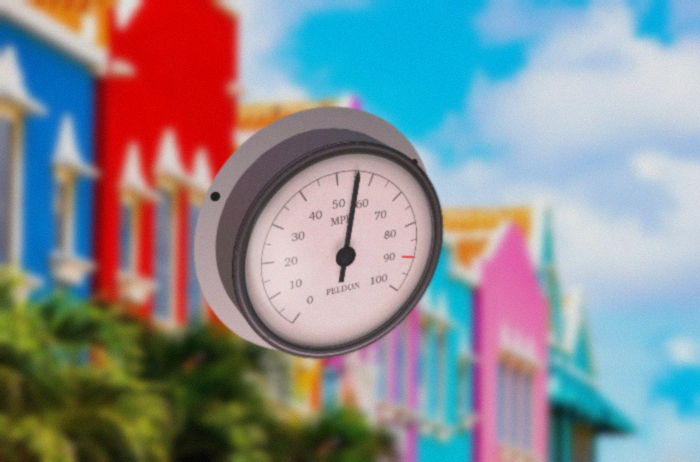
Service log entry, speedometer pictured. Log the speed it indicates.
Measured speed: 55 mph
